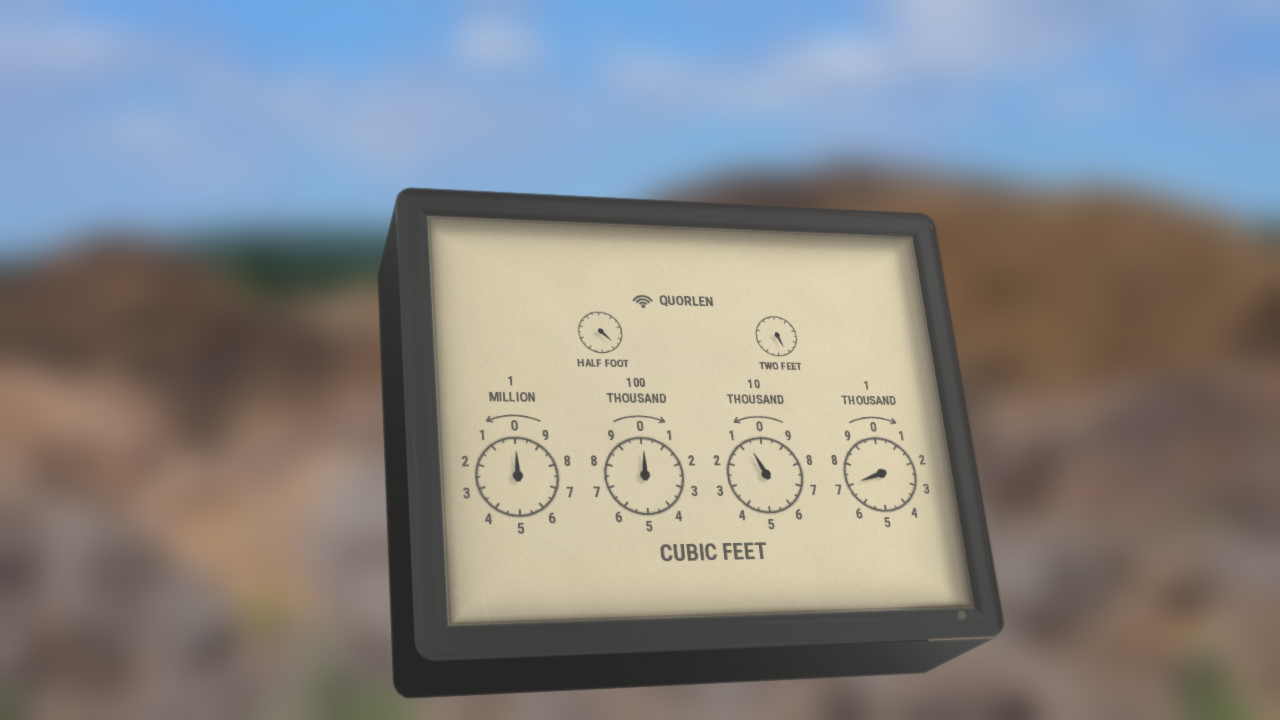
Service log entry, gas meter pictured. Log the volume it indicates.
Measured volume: 700 ft³
